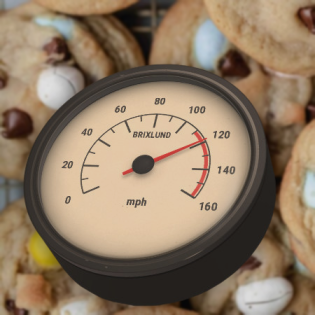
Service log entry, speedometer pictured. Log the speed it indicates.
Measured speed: 120 mph
